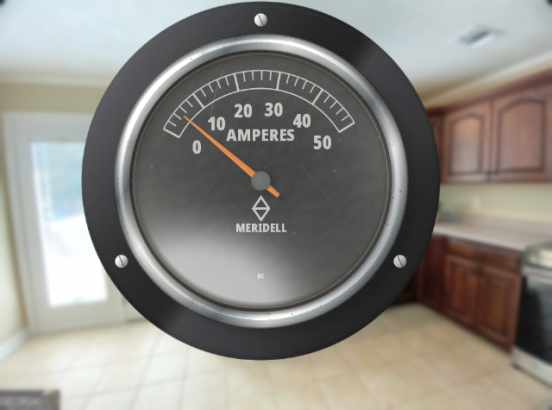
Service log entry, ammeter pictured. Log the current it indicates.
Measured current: 5 A
